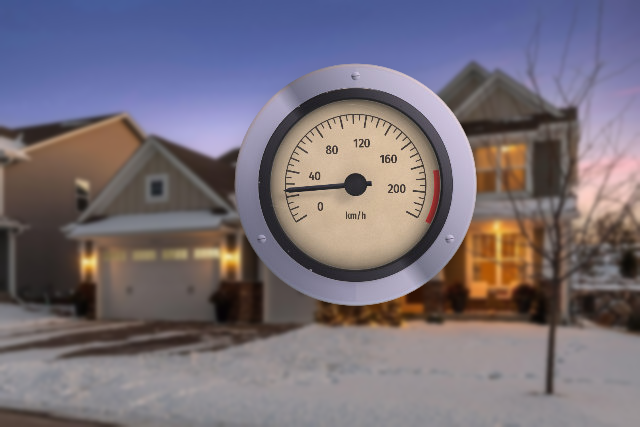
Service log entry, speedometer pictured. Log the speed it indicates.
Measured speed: 25 km/h
